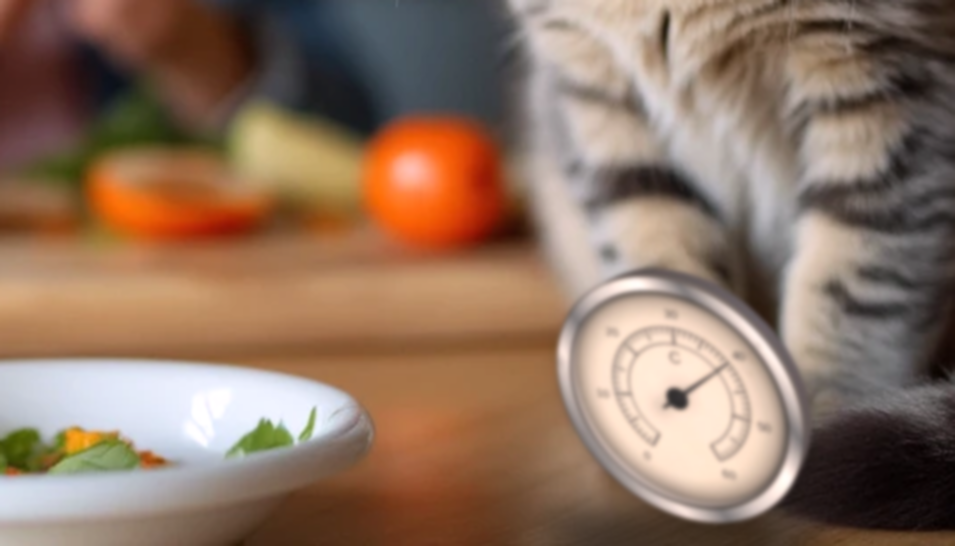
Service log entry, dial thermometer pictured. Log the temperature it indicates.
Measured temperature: 40 °C
